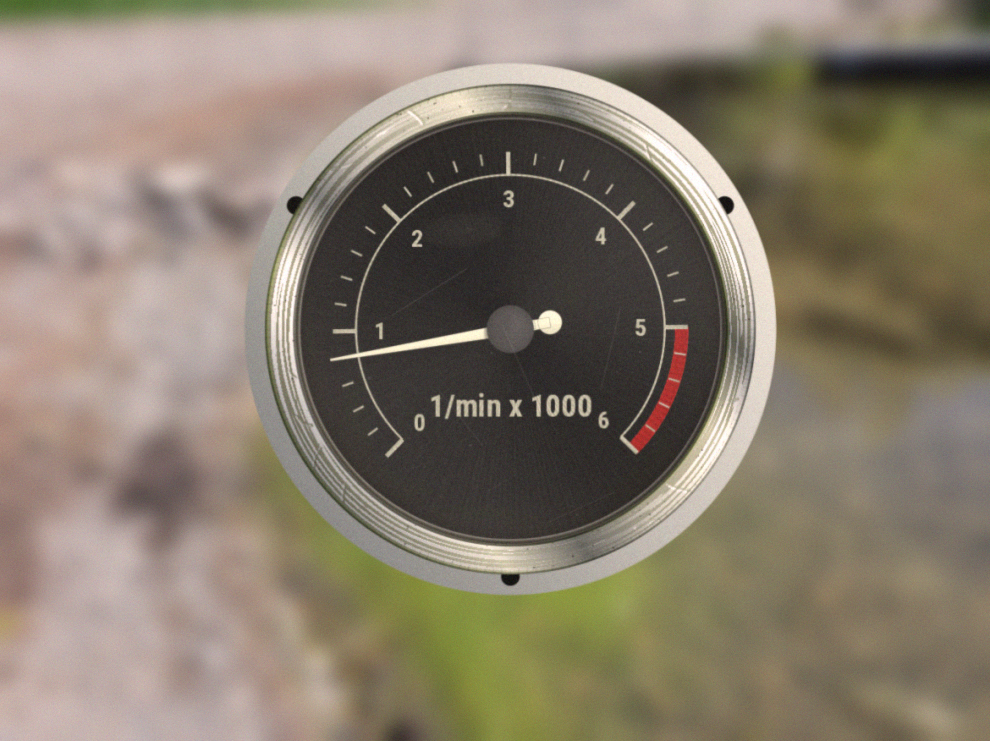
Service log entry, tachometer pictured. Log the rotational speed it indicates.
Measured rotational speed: 800 rpm
